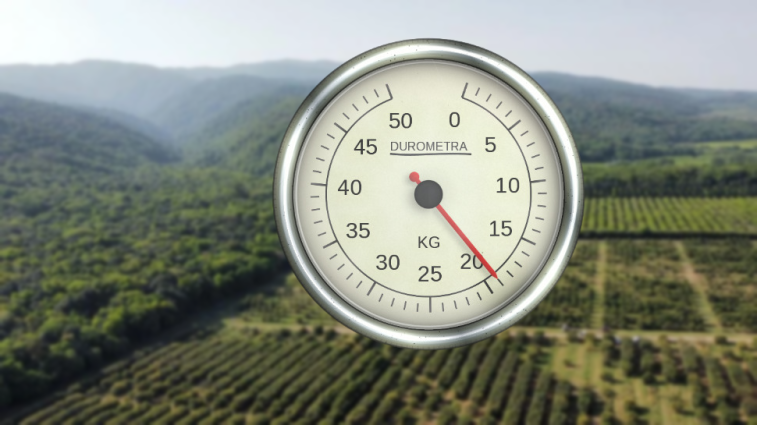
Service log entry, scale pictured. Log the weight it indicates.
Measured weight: 19 kg
